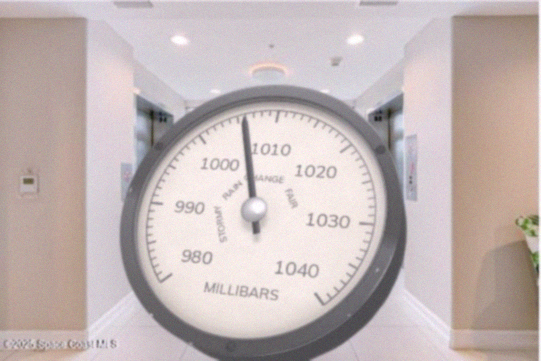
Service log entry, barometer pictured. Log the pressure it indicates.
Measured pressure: 1006 mbar
